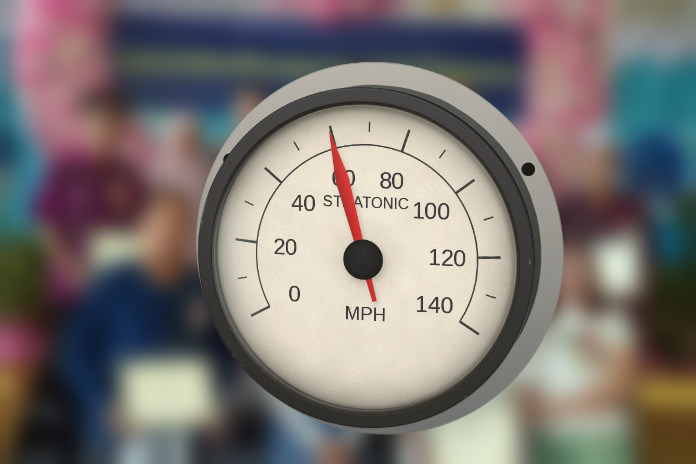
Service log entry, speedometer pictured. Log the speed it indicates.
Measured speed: 60 mph
